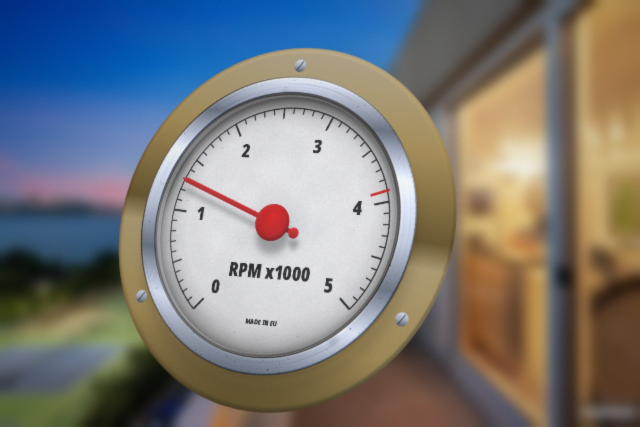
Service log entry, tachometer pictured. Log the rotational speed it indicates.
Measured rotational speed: 1300 rpm
